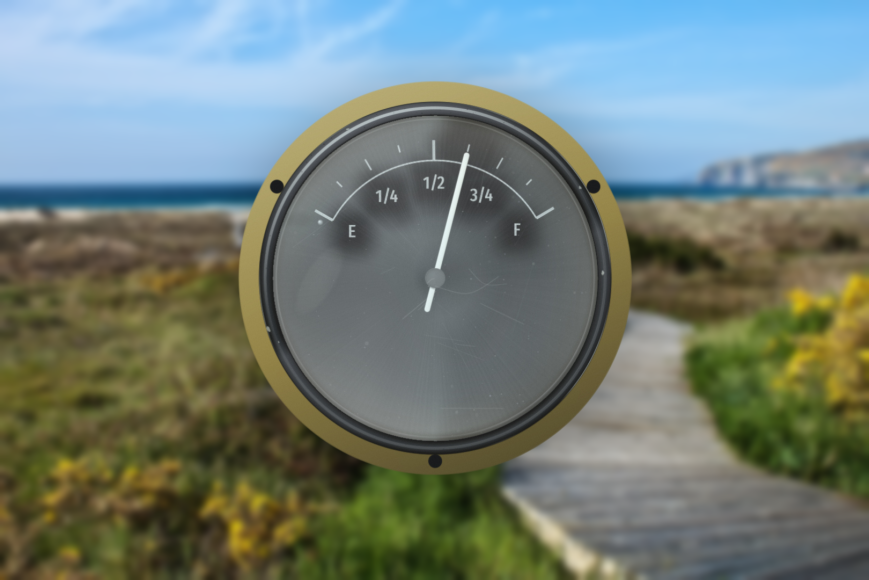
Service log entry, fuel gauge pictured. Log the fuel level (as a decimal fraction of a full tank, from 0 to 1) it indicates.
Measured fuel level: 0.625
